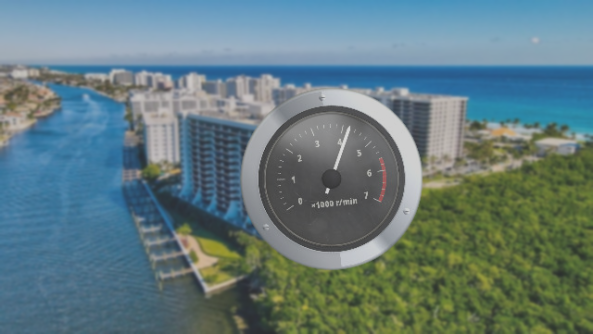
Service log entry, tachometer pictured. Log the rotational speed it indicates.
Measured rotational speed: 4200 rpm
